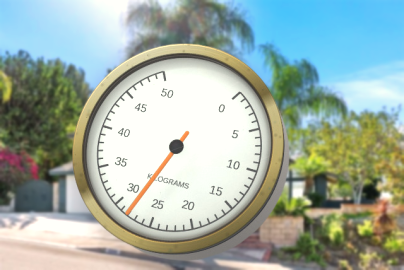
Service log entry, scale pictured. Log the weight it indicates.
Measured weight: 28 kg
